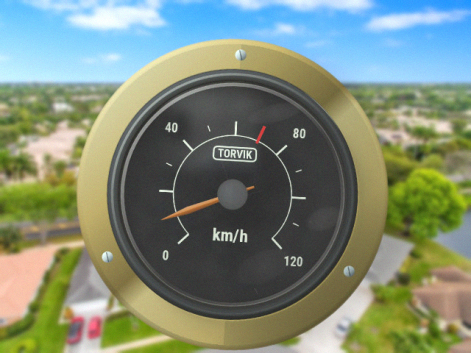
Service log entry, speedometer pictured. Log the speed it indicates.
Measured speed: 10 km/h
